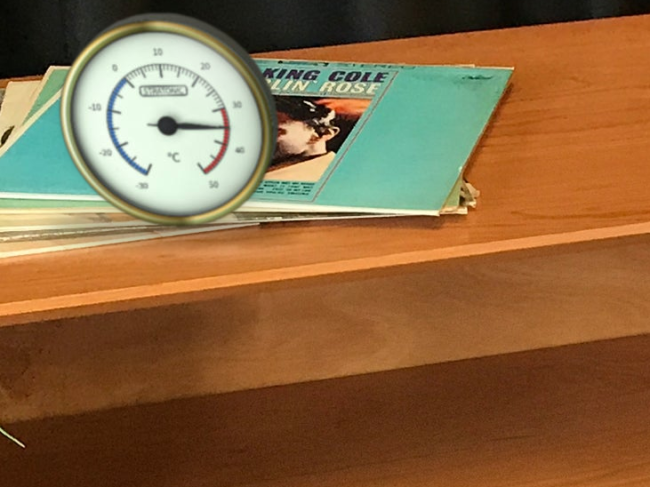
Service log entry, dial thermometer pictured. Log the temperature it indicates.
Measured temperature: 35 °C
